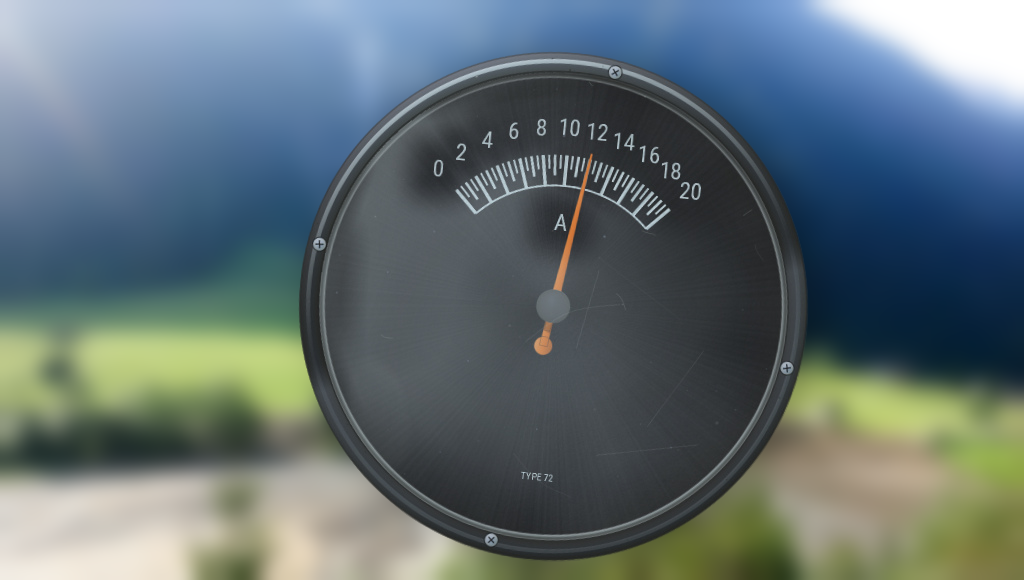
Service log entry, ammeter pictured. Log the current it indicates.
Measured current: 12 A
